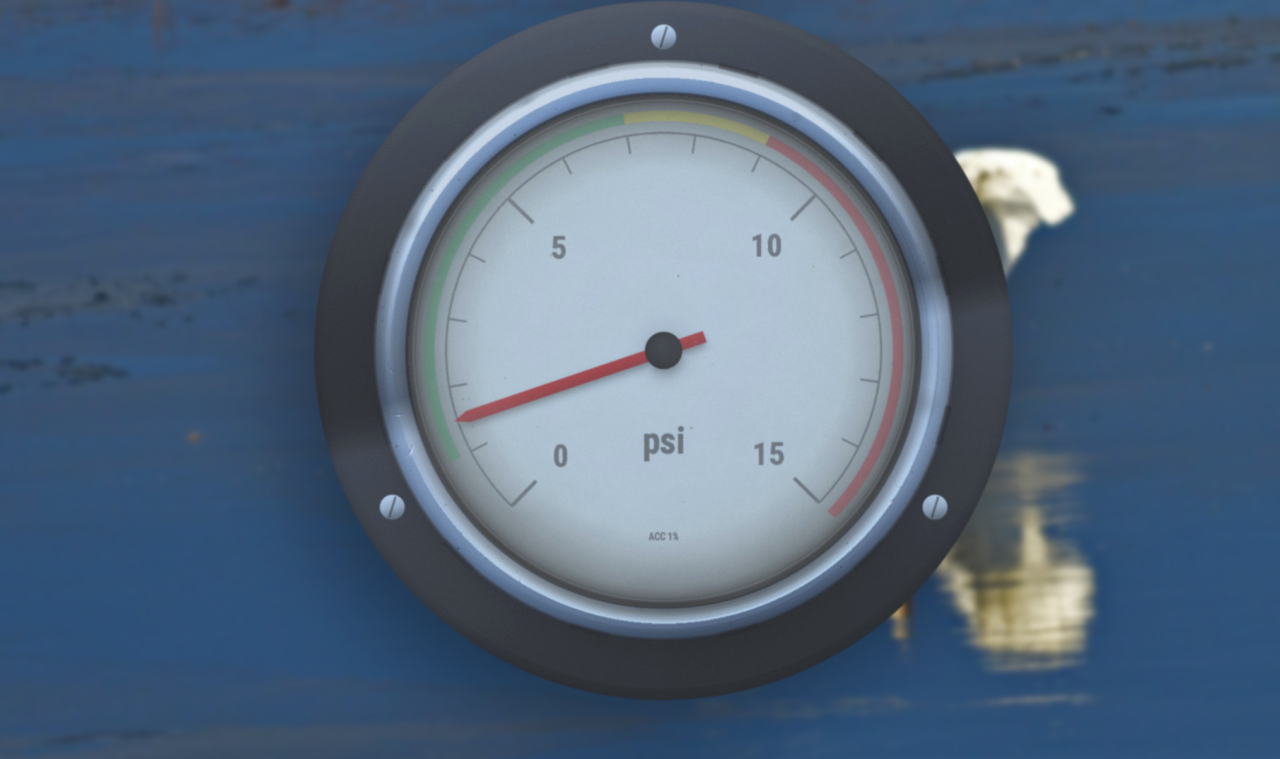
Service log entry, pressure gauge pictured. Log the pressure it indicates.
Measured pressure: 1.5 psi
